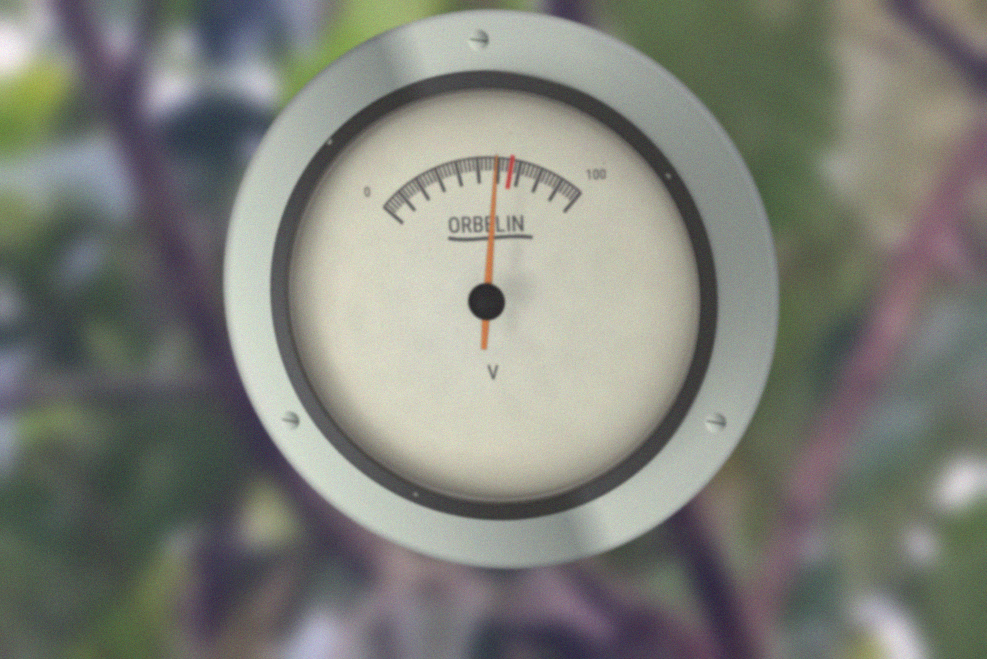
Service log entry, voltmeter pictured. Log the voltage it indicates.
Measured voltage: 60 V
